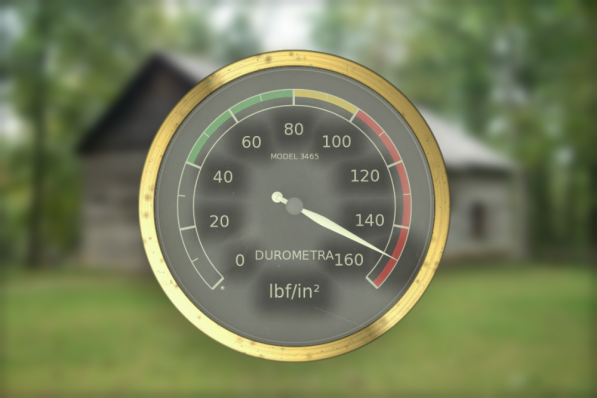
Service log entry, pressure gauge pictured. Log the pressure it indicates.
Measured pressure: 150 psi
